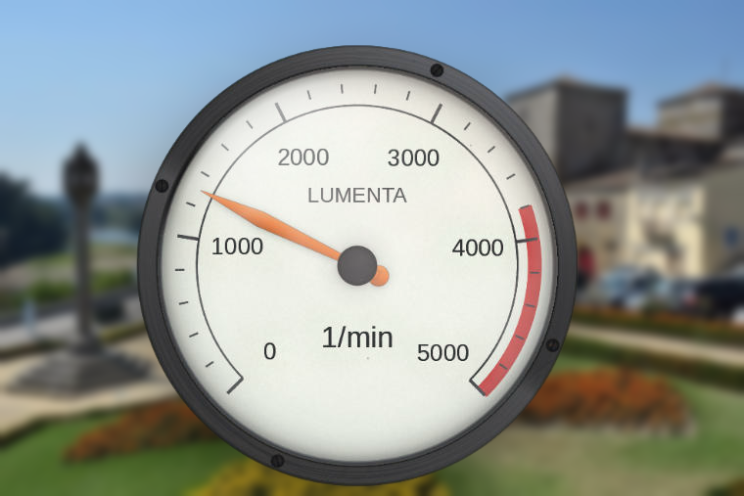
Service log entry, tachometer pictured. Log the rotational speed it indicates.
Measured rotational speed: 1300 rpm
